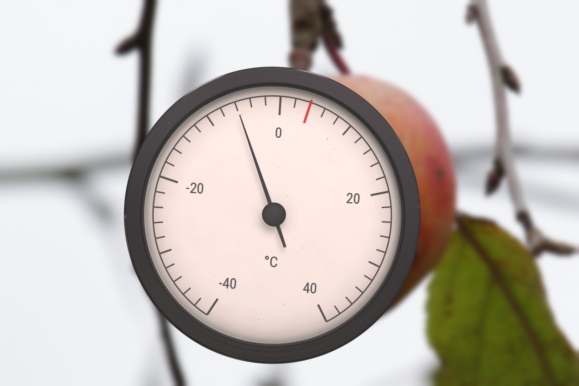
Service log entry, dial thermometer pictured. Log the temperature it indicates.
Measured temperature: -6 °C
